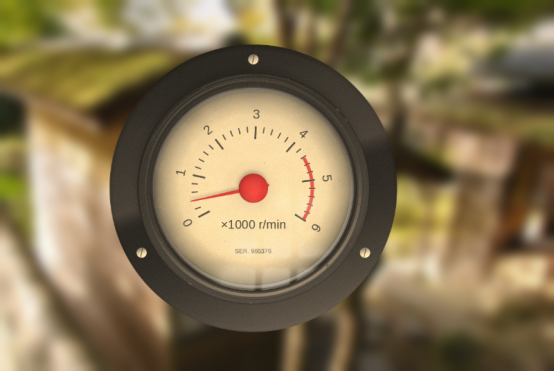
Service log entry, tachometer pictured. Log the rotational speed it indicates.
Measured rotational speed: 400 rpm
